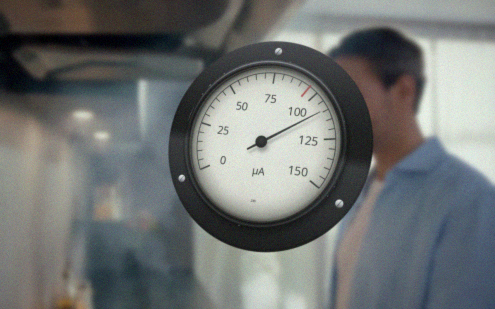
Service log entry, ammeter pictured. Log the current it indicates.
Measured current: 110 µA
